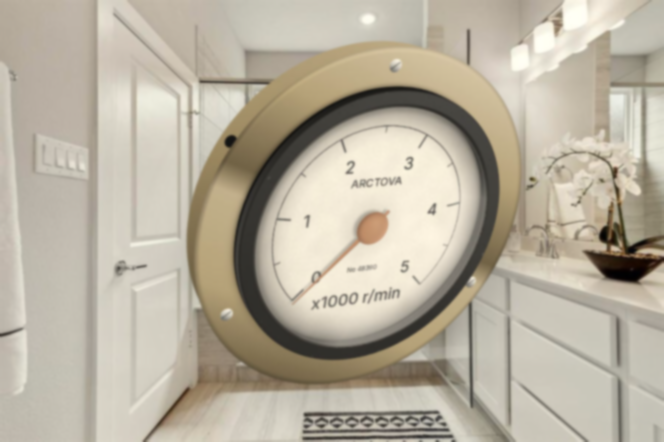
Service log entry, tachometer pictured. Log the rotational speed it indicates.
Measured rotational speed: 0 rpm
